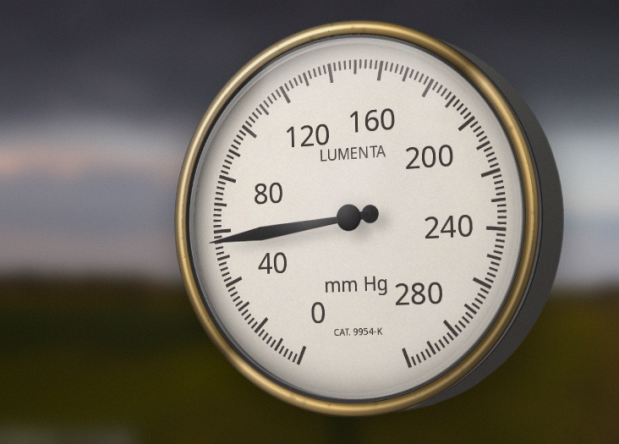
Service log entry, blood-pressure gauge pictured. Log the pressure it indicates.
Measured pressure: 56 mmHg
